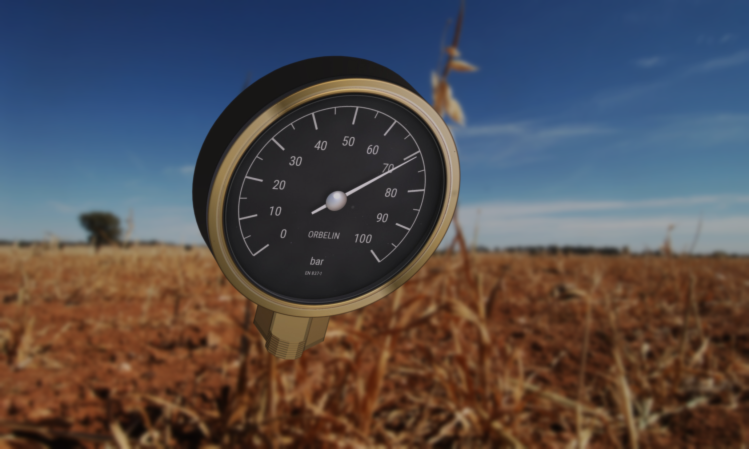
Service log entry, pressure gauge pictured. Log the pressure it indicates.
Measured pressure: 70 bar
